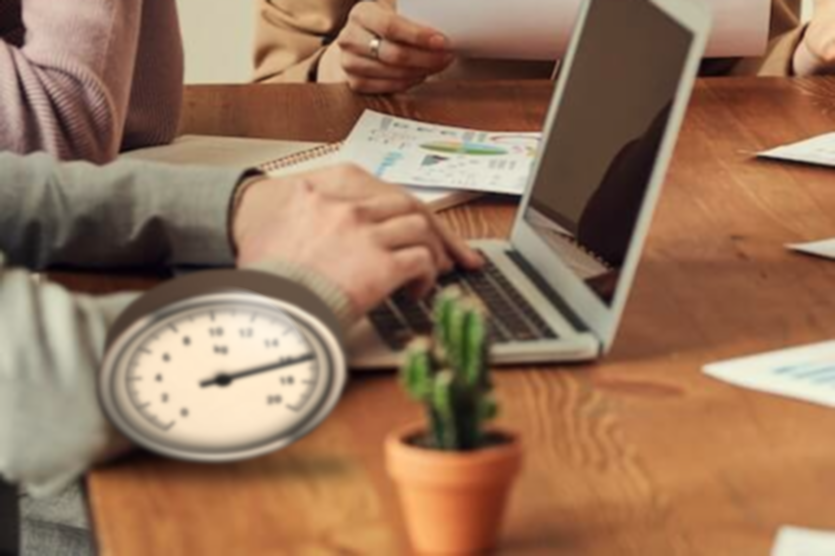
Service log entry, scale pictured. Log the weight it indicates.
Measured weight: 16 kg
